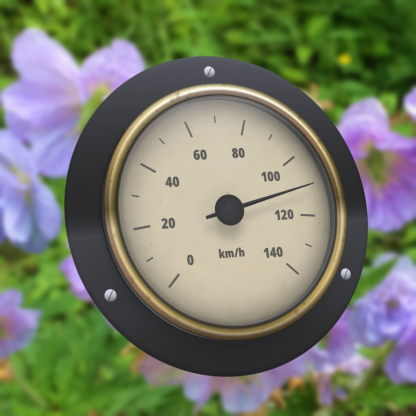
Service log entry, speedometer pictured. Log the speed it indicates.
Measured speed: 110 km/h
